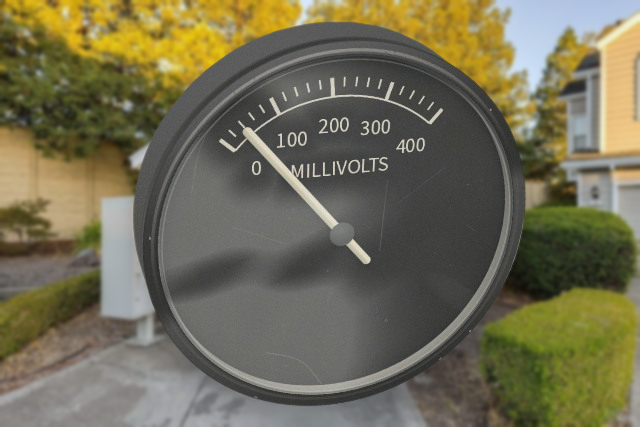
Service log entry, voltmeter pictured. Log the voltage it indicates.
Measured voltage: 40 mV
